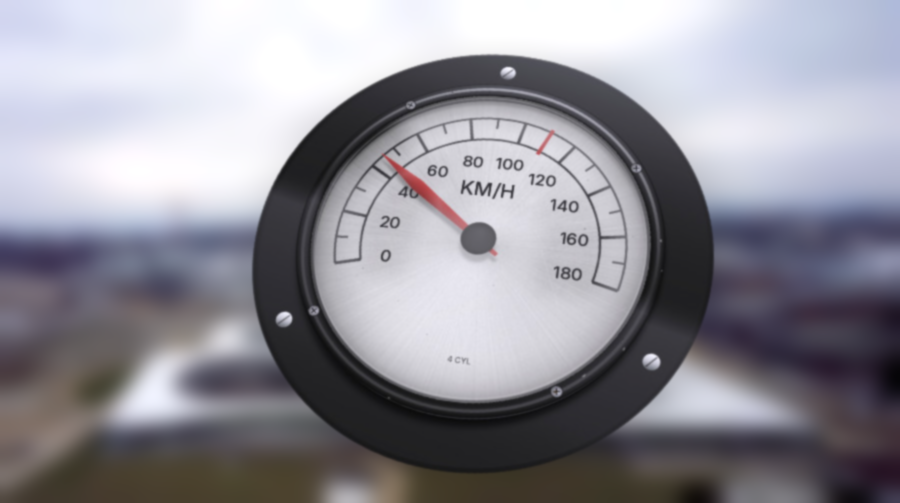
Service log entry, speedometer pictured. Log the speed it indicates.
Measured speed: 45 km/h
